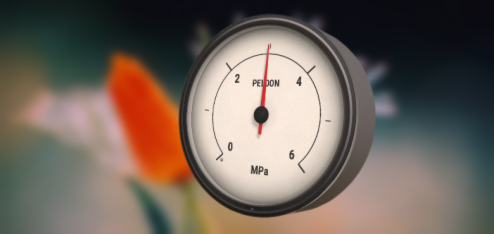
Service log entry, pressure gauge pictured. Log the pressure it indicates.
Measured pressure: 3 MPa
